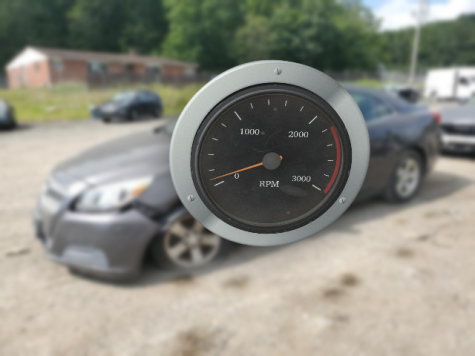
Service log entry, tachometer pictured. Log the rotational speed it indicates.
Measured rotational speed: 100 rpm
